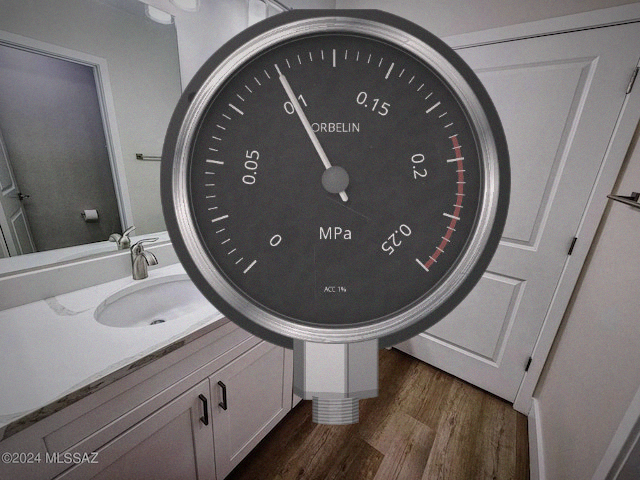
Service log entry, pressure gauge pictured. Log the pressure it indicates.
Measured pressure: 0.1 MPa
